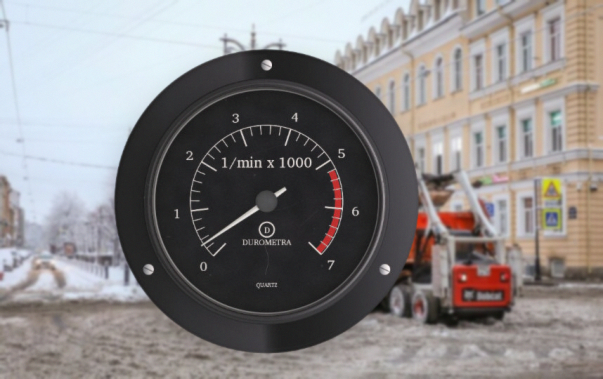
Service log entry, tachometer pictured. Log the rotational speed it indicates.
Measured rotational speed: 300 rpm
